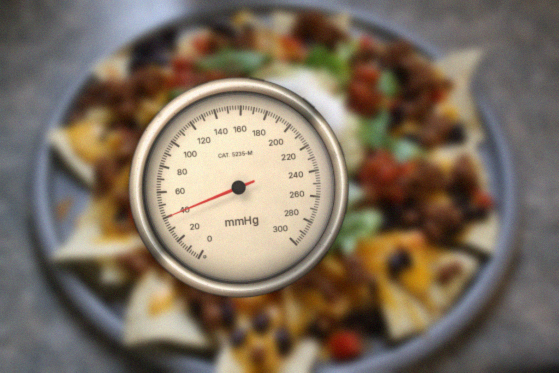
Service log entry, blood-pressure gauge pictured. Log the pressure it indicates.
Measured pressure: 40 mmHg
